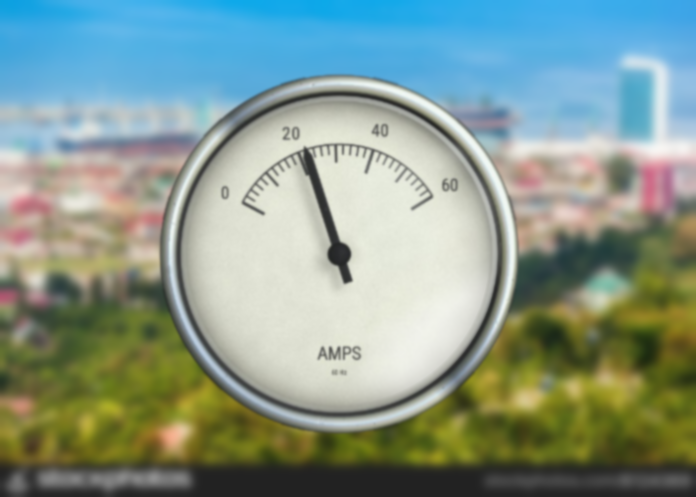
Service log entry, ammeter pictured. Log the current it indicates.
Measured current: 22 A
